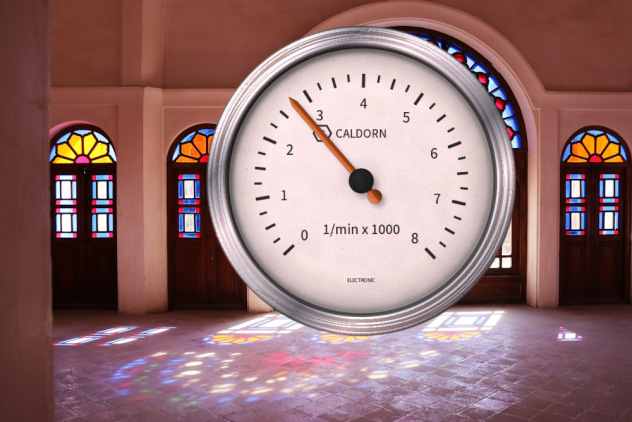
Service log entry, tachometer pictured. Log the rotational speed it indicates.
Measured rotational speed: 2750 rpm
